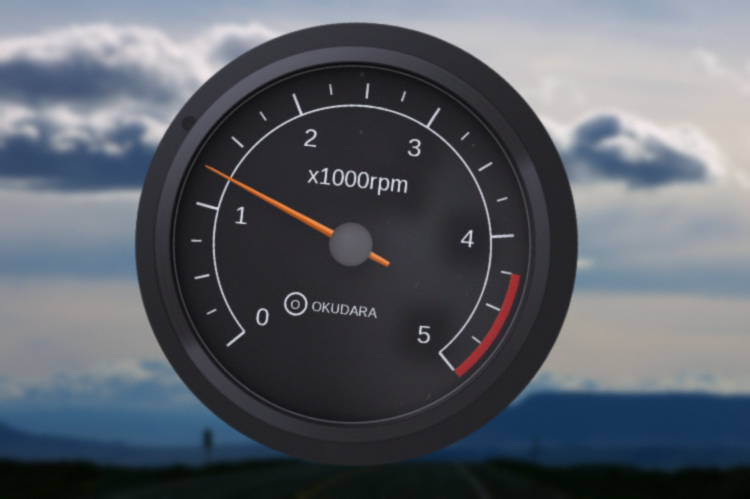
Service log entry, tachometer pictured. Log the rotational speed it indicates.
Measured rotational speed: 1250 rpm
